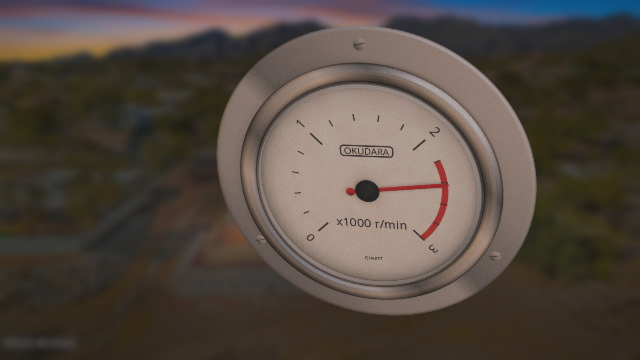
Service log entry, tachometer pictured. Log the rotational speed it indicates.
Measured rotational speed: 2400 rpm
